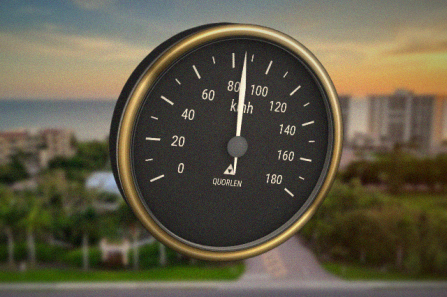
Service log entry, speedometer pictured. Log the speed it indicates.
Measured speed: 85 km/h
